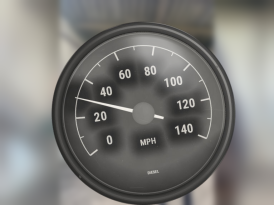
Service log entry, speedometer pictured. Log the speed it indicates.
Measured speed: 30 mph
